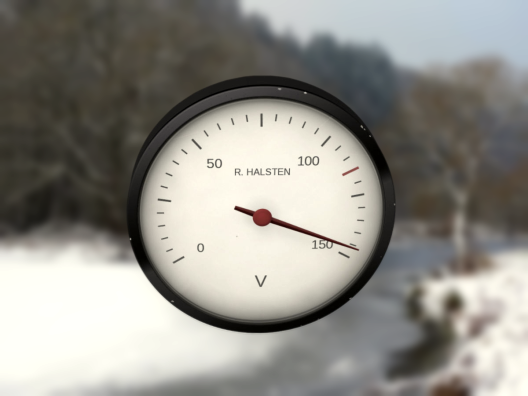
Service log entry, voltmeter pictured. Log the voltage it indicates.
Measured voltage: 145 V
